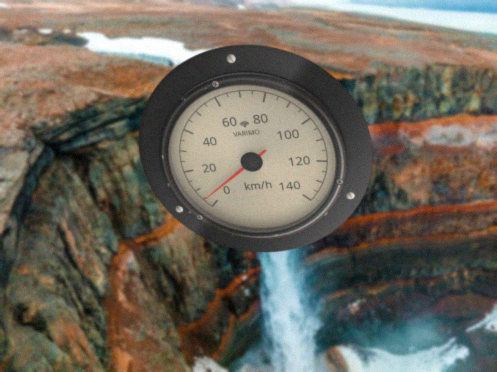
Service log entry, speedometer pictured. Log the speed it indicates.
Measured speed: 5 km/h
